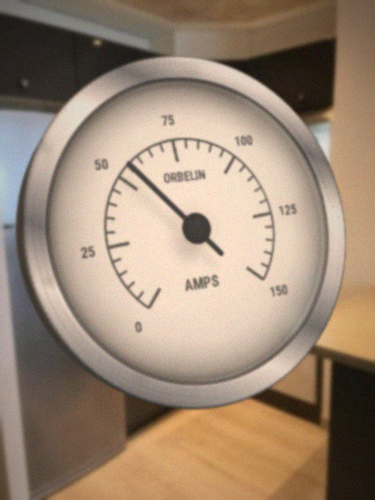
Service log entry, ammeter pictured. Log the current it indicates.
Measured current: 55 A
